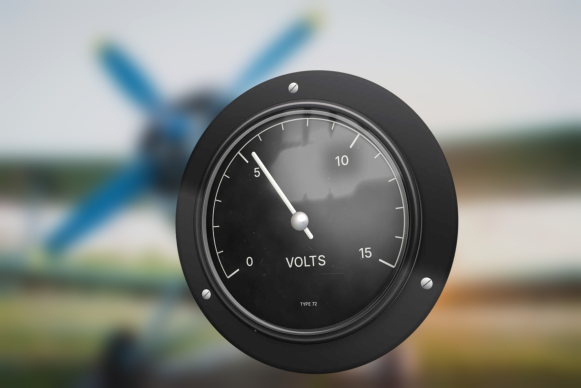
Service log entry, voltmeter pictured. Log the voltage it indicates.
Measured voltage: 5.5 V
